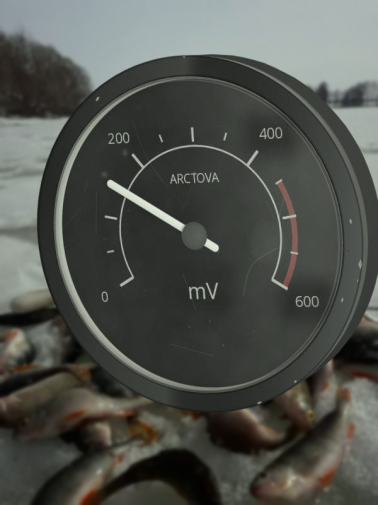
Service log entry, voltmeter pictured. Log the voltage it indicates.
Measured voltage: 150 mV
